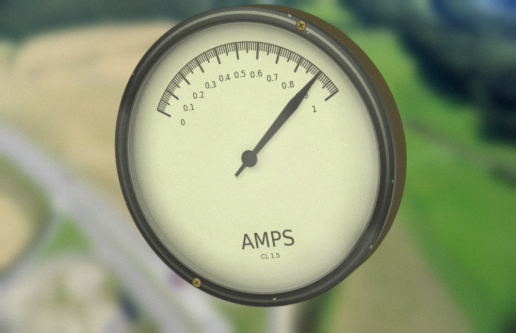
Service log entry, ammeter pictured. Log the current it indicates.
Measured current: 0.9 A
